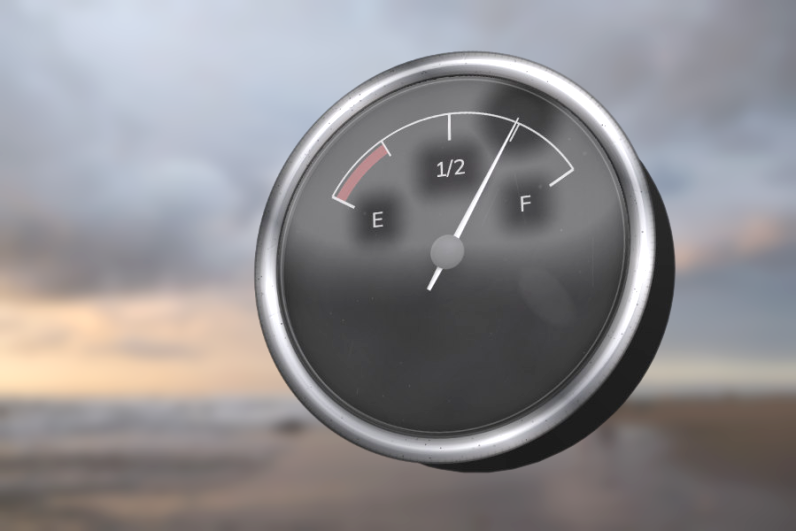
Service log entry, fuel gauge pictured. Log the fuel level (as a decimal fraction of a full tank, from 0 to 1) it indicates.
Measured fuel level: 0.75
